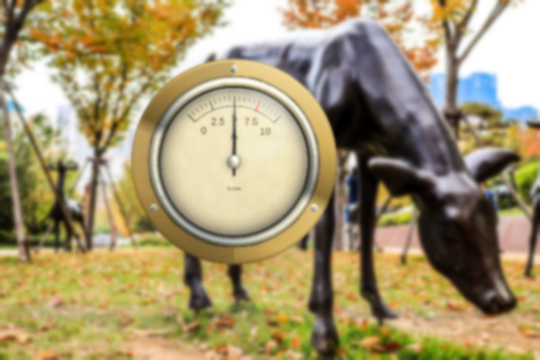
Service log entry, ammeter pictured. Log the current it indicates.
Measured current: 5 A
